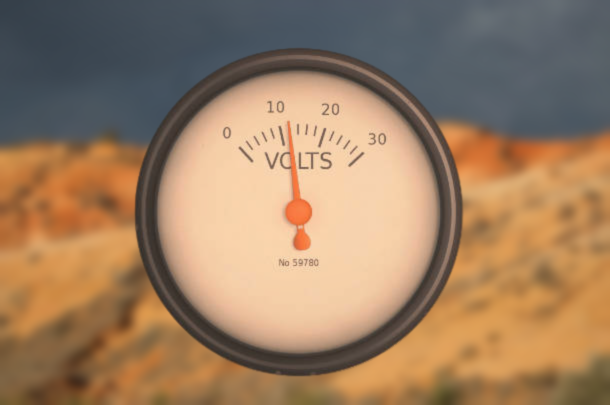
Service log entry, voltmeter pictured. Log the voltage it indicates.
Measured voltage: 12 V
